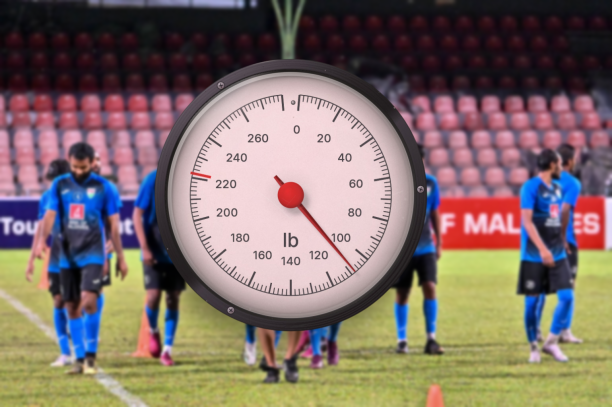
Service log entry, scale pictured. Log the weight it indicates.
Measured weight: 108 lb
